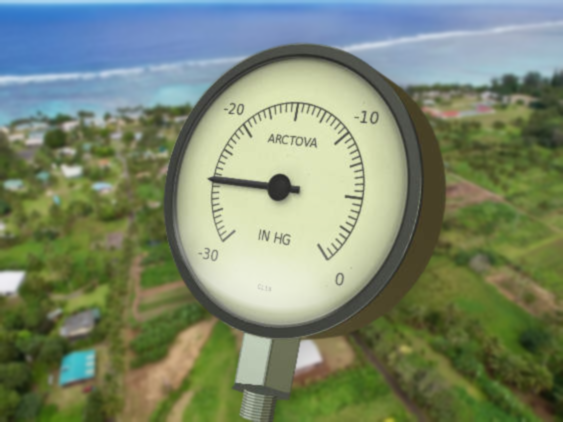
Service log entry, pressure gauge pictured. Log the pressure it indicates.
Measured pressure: -25 inHg
